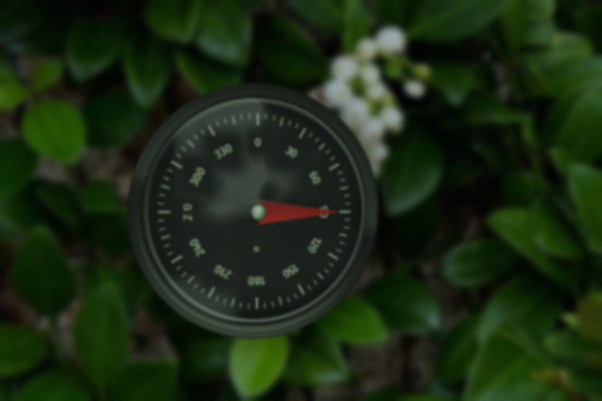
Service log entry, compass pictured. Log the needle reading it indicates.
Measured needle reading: 90 °
